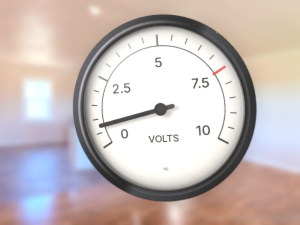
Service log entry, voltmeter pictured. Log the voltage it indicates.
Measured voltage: 0.75 V
